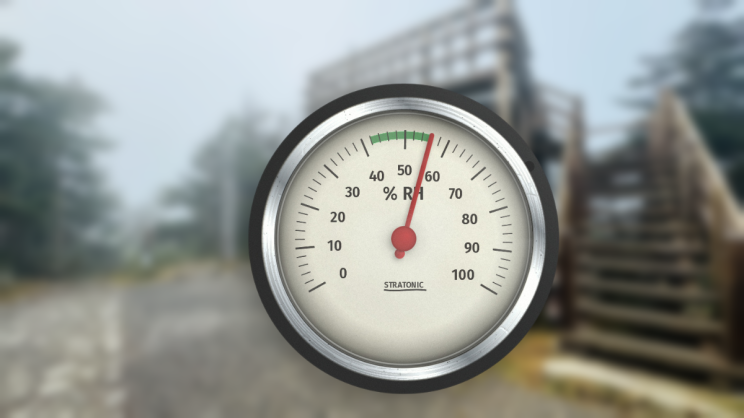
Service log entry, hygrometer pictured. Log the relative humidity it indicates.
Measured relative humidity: 56 %
